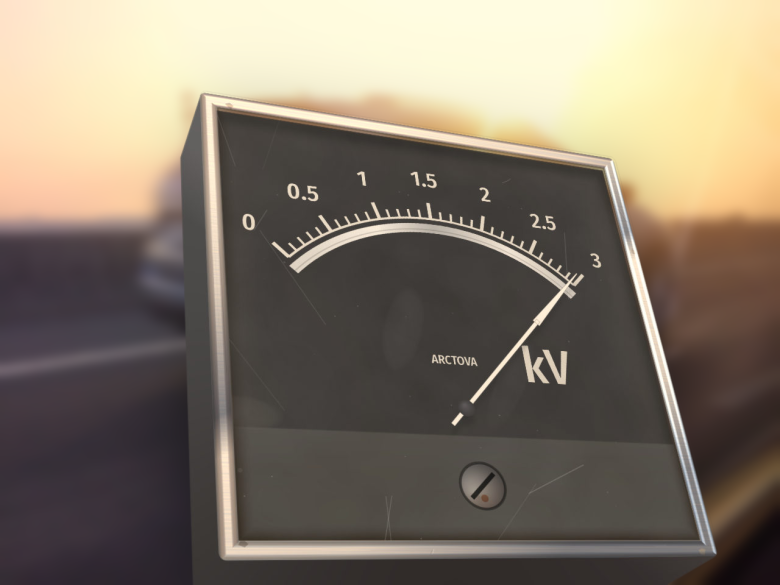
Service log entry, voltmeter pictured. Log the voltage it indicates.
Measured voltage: 2.95 kV
